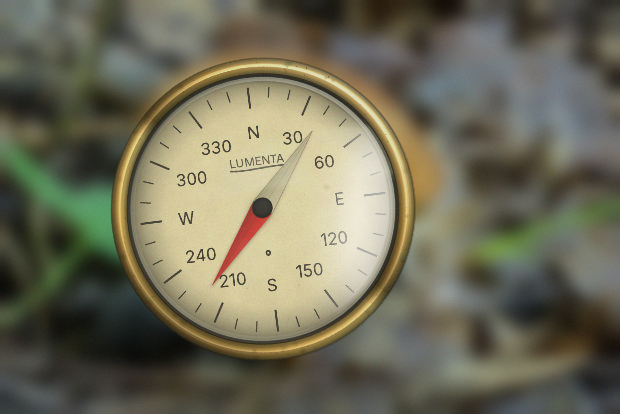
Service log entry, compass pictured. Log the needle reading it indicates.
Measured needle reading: 220 °
